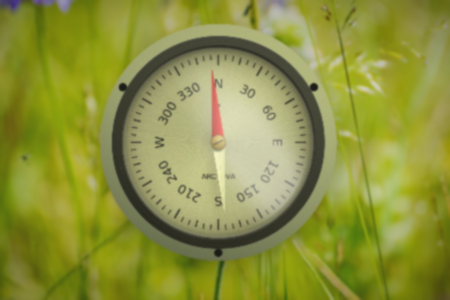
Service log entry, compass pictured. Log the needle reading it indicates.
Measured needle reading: 355 °
